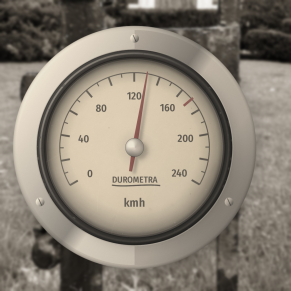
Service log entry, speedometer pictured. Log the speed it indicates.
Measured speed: 130 km/h
